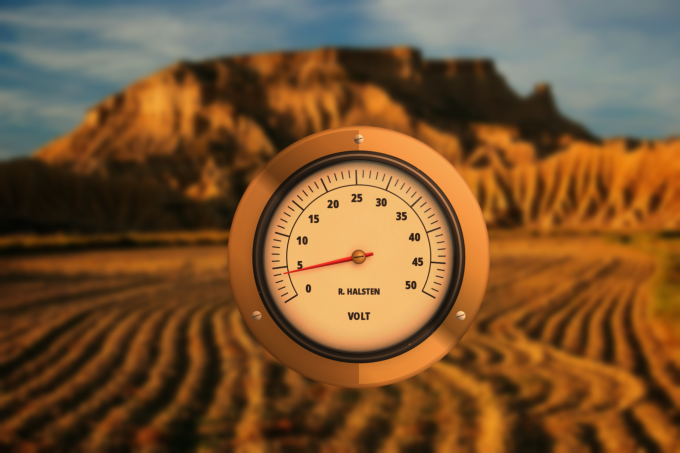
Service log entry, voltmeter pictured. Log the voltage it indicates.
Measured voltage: 4 V
